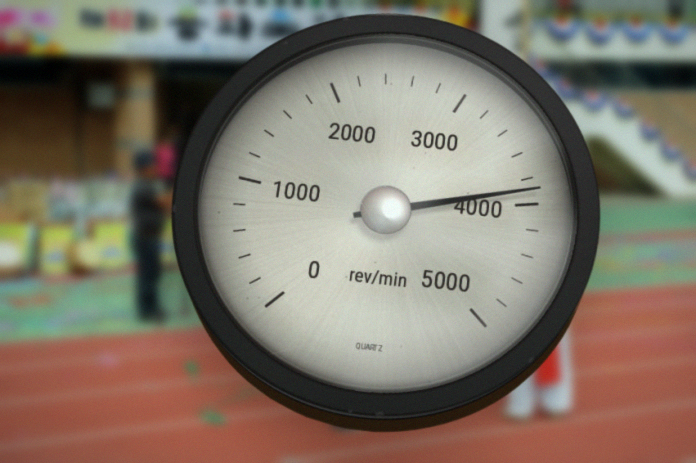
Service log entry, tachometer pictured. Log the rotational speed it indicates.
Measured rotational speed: 3900 rpm
